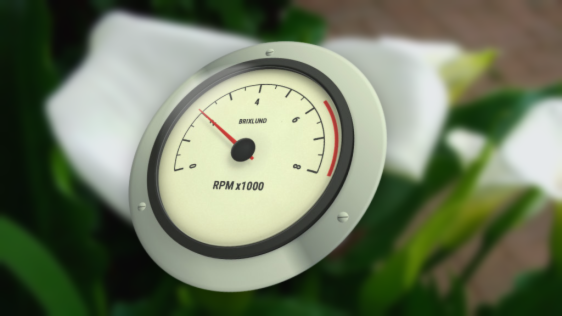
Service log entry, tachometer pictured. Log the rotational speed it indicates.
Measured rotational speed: 2000 rpm
